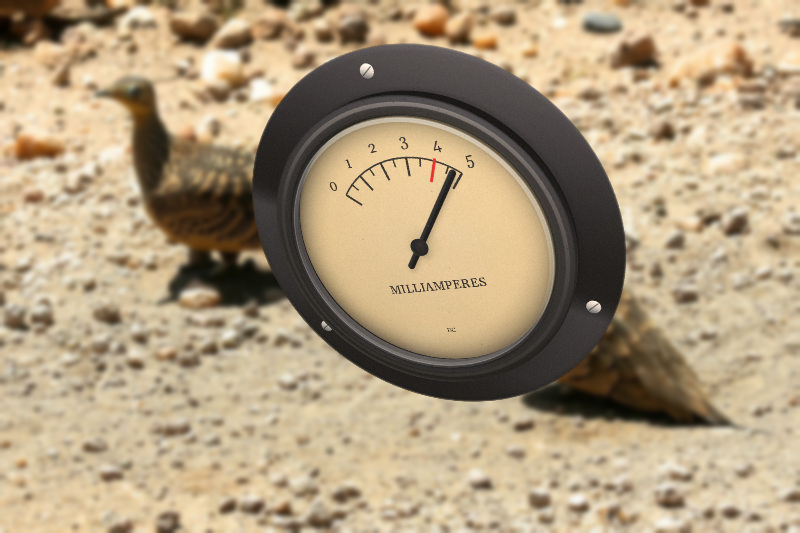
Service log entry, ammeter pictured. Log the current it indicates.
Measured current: 4.75 mA
